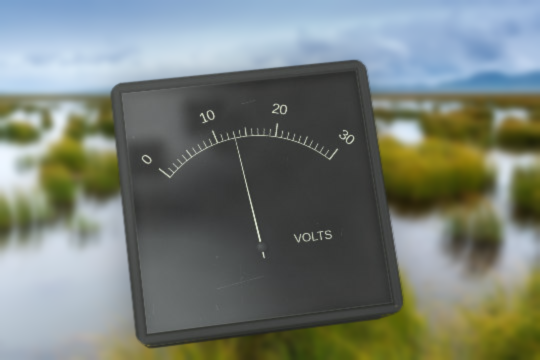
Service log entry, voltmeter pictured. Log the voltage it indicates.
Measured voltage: 13 V
